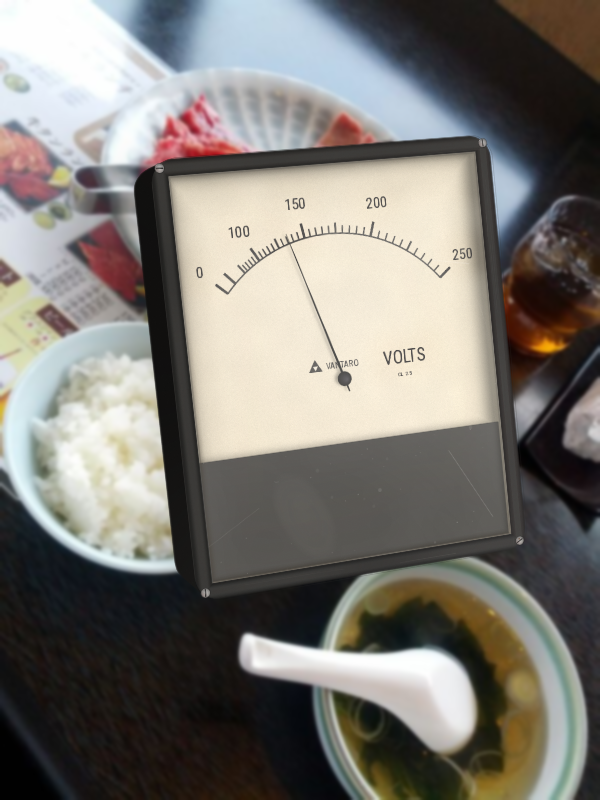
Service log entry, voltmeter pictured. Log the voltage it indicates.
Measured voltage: 135 V
